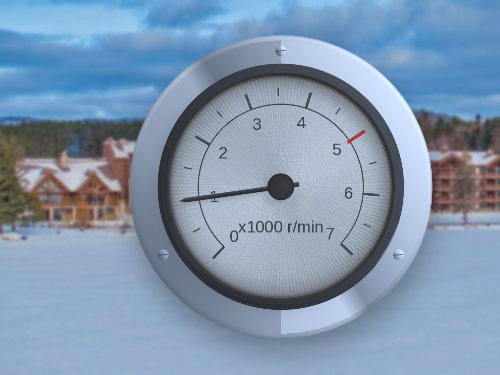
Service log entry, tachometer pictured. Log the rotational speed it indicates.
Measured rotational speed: 1000 rpm
